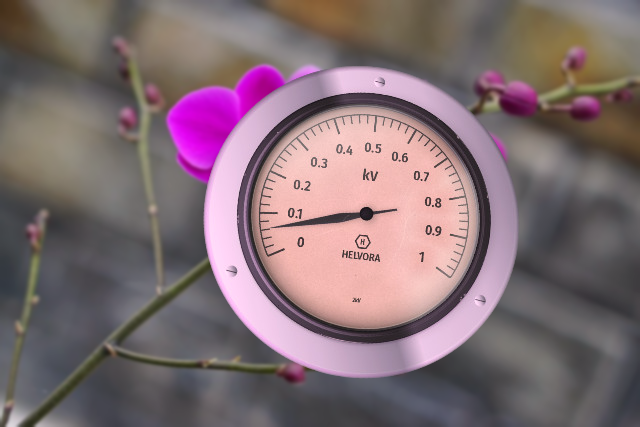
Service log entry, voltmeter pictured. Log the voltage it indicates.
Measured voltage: 0.06 kV
